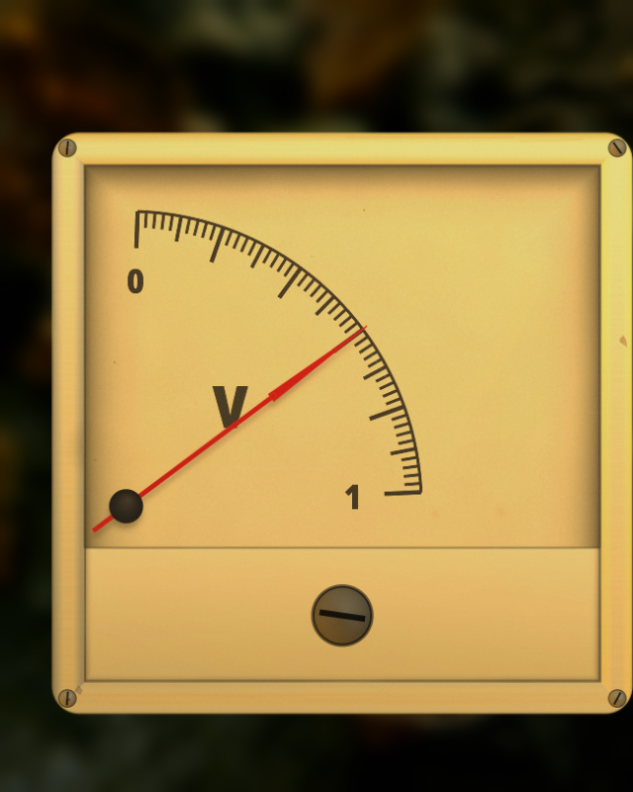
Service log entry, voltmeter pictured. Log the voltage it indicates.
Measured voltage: 0.6 V
